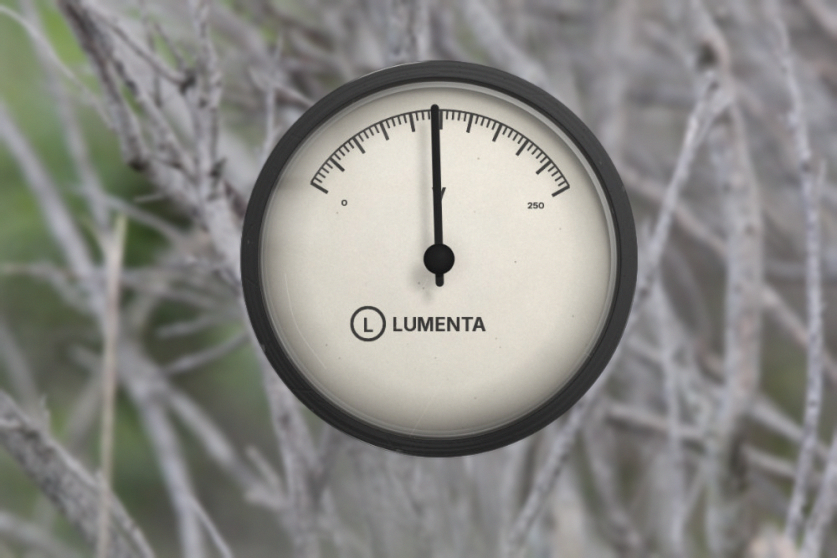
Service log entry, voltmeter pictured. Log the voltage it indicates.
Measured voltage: 120 V
